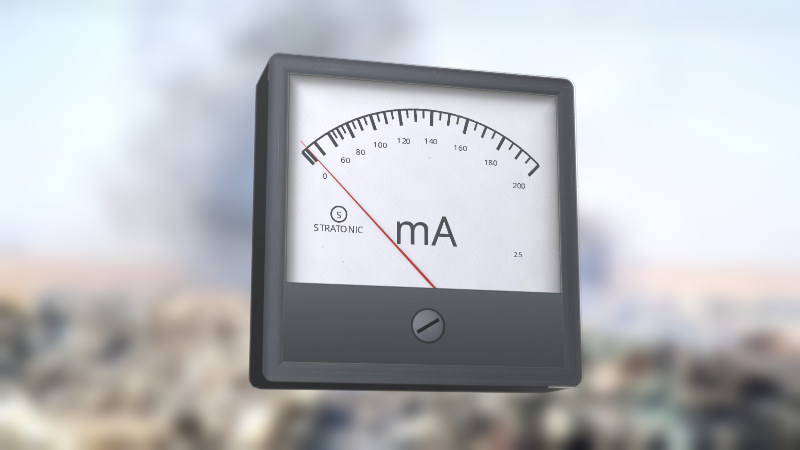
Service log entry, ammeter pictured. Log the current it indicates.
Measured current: 20 mA
